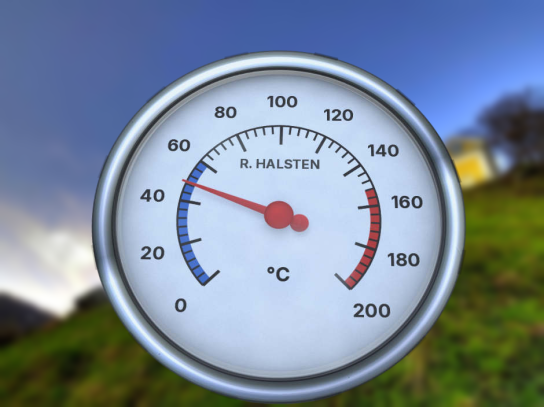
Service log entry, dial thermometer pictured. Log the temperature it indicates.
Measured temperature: 48 °C
